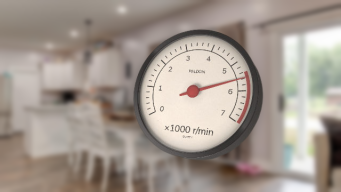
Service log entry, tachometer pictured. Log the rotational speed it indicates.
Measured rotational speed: 5600 rpm
